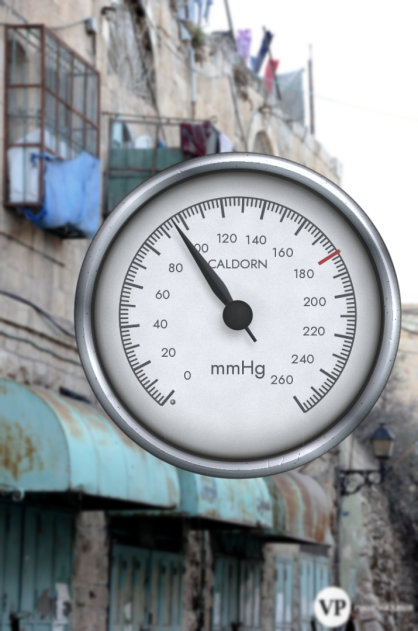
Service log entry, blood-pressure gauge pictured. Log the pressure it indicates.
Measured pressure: 96 mmHg
